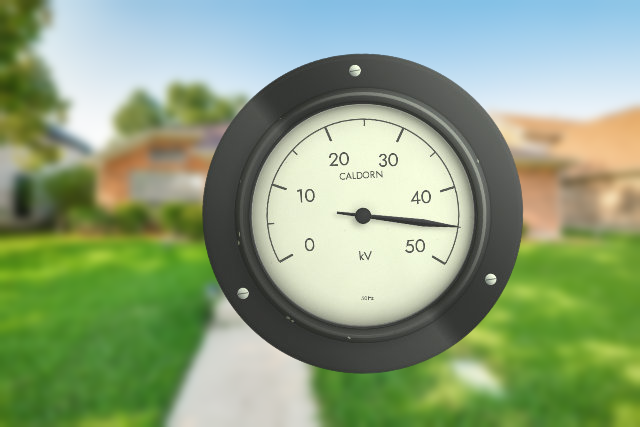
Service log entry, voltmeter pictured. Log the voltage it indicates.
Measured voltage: 45 kV
